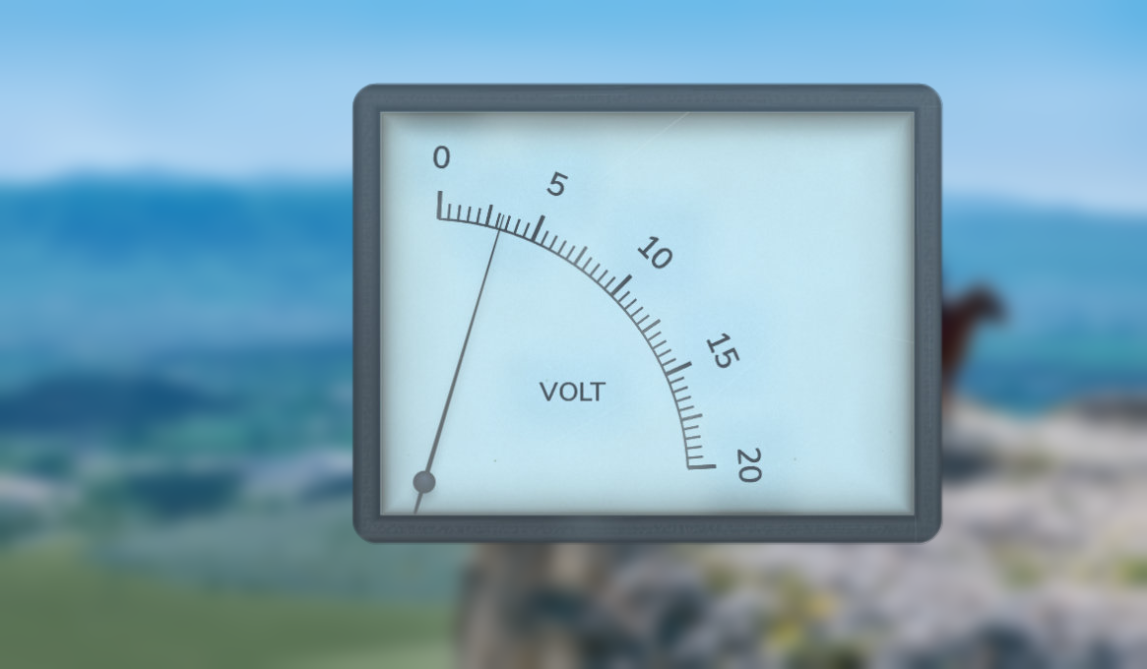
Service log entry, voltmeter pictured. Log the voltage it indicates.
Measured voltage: 3.25 V
